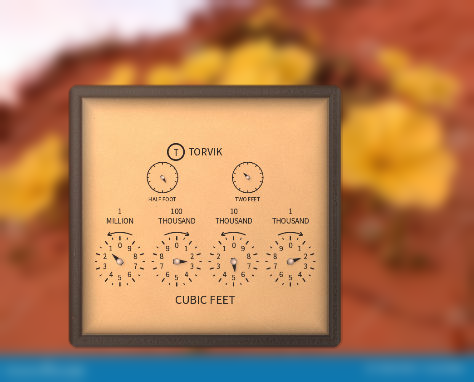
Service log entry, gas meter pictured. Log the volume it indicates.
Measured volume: 125200 ft³
